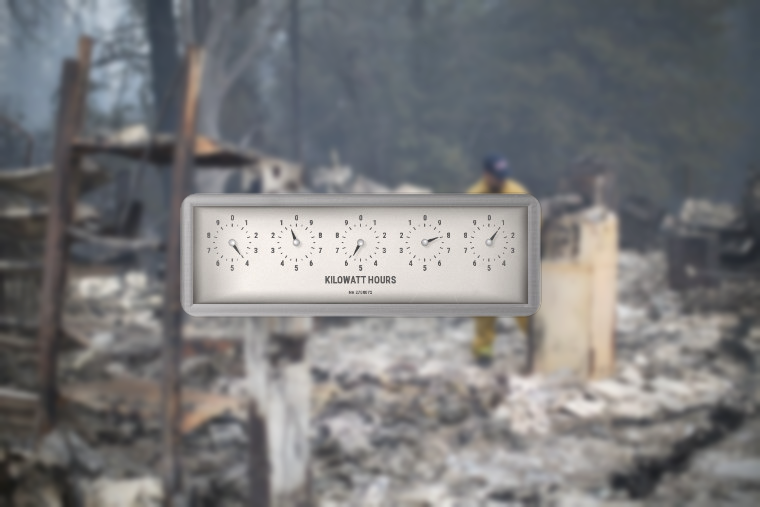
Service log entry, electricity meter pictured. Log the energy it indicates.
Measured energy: 40581 kWh
